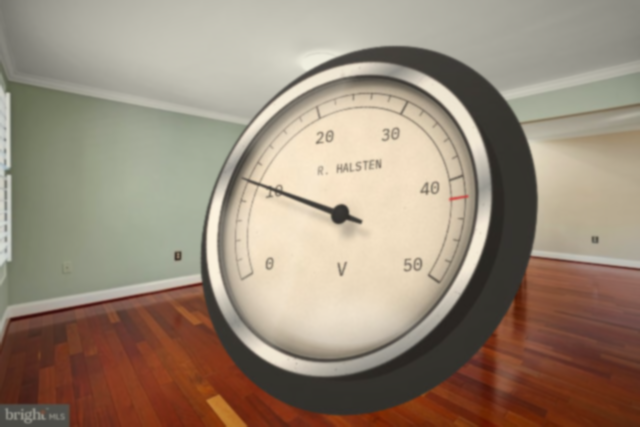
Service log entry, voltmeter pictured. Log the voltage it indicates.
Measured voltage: 10 V
